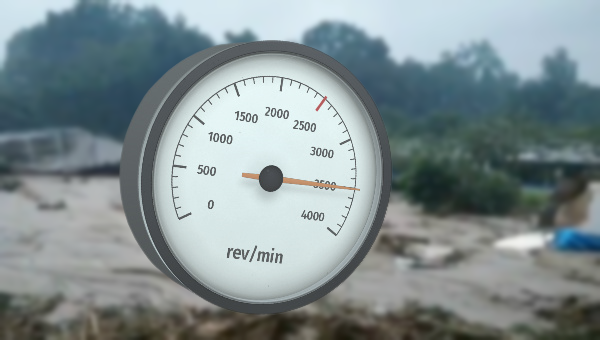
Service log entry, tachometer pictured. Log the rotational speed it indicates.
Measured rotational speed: 3500 rpm
